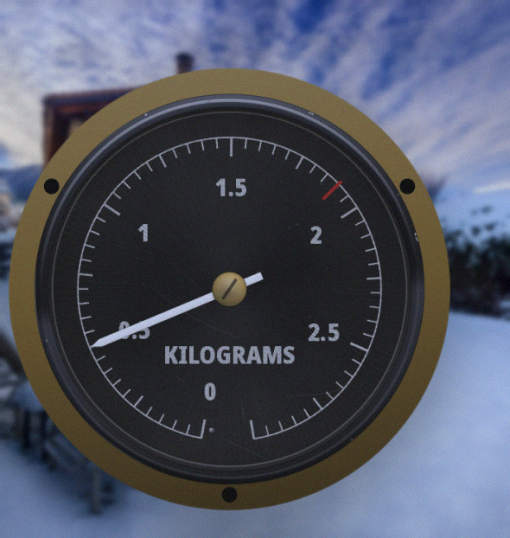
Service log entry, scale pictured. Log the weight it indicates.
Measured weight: 0.5 kg
